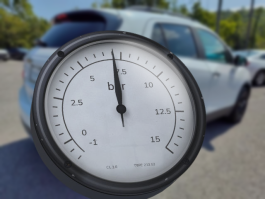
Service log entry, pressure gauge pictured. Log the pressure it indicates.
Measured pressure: 7 bar
